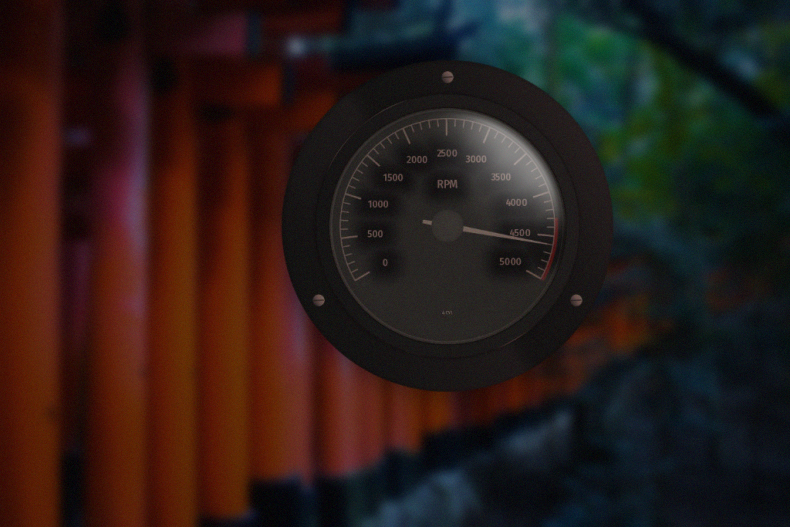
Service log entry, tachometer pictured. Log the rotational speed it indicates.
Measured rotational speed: 4600 rpm
